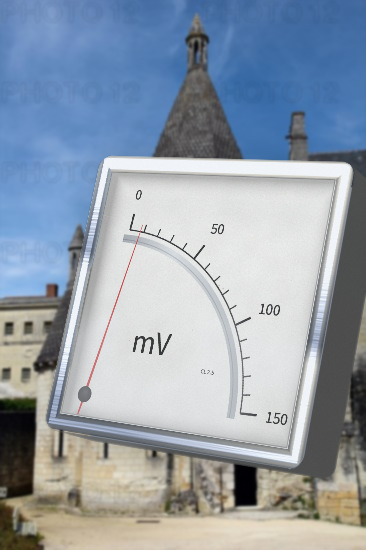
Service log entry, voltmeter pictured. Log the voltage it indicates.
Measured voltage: 10 mV
